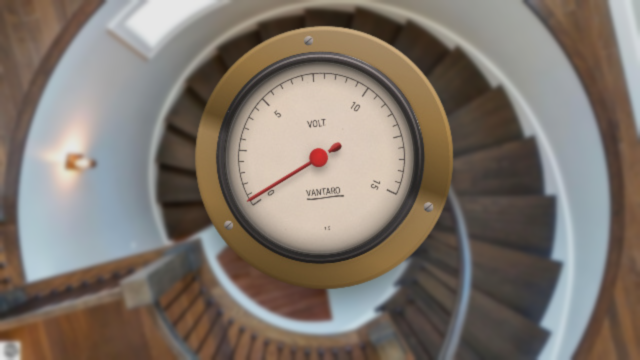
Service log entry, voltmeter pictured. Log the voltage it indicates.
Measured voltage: 0.25 V
